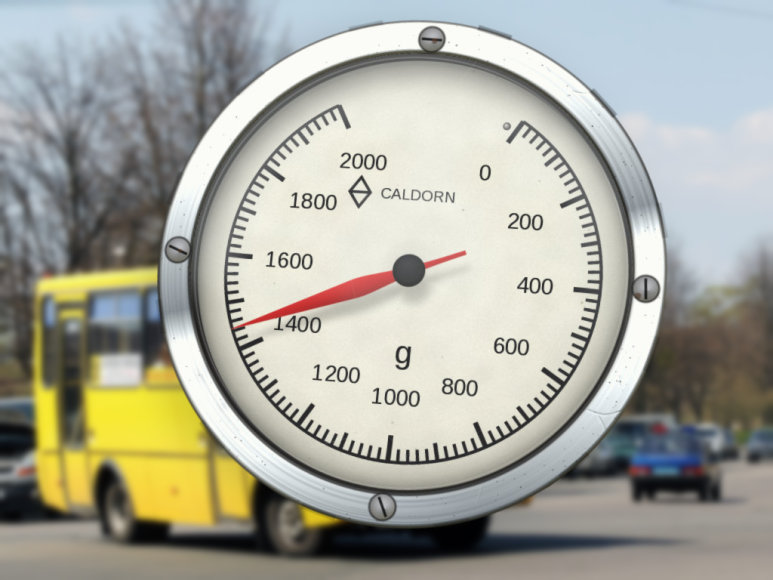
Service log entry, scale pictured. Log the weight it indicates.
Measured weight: 1440 g
